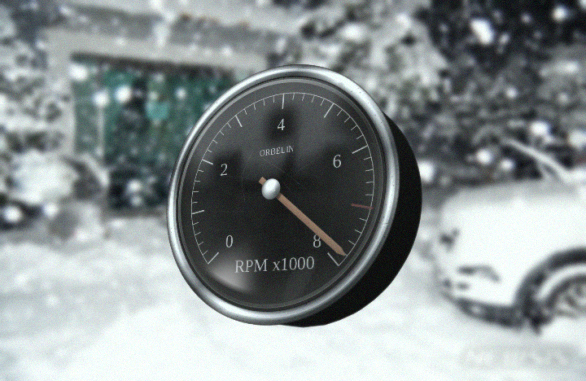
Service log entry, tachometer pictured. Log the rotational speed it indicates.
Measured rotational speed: 7800 rpm
